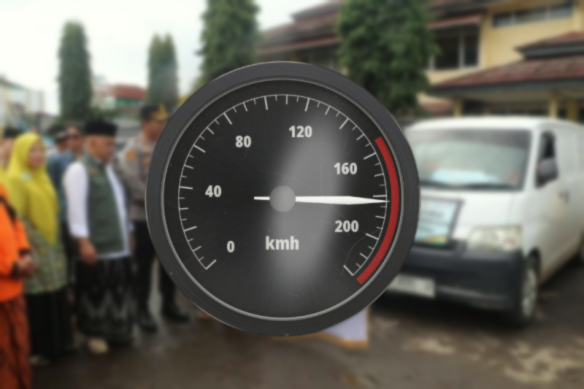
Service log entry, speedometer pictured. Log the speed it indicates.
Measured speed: 182.5 km/h
